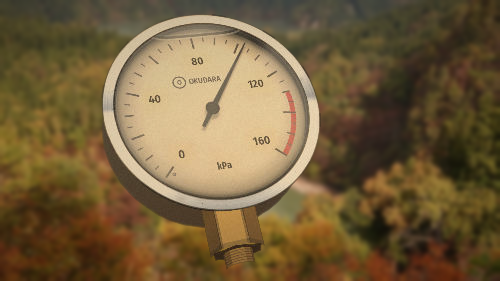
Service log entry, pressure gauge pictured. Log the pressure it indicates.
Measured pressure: 102.5 kPa
